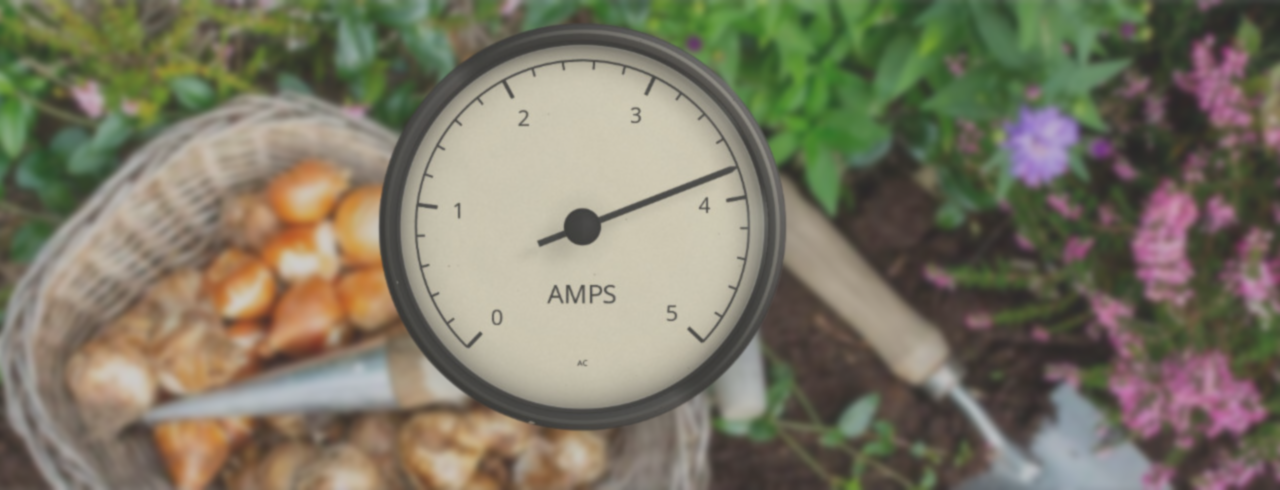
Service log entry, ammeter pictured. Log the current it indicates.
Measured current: 3.8 A
